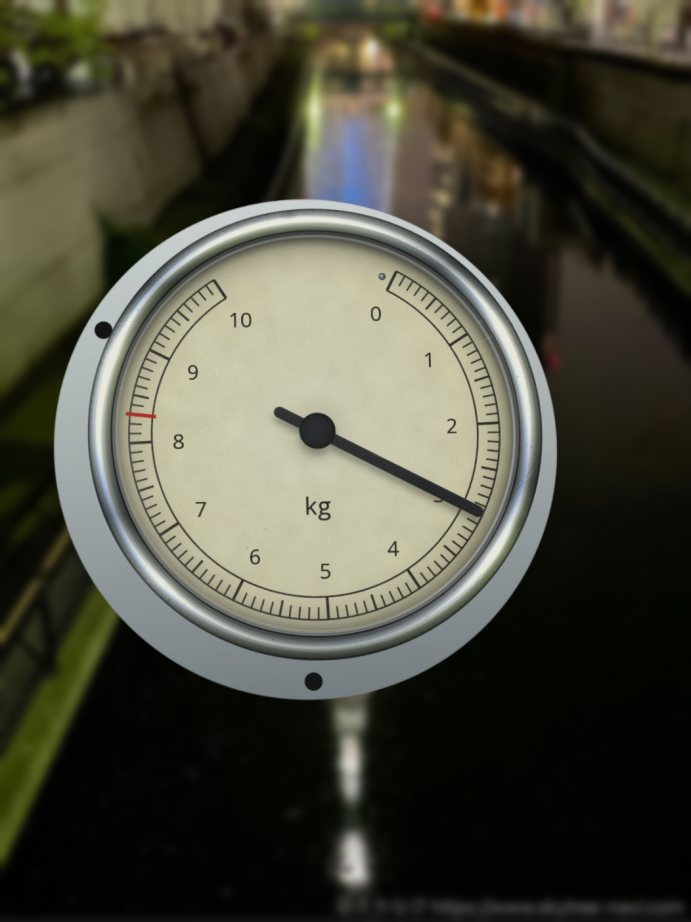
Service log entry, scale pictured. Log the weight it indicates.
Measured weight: 3 kg
